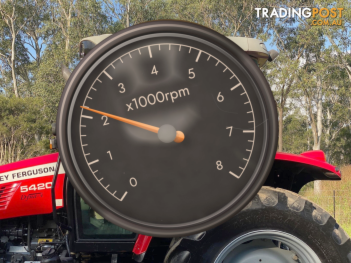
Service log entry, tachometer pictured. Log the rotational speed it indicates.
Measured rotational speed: 2200 rpm
